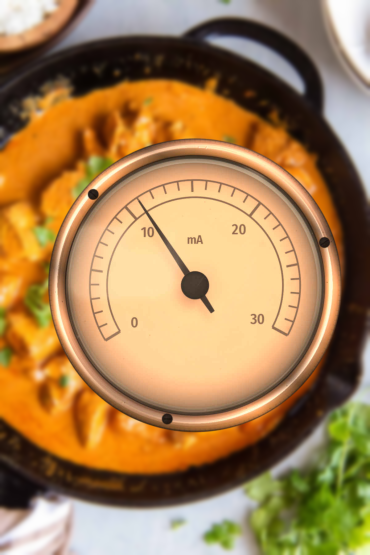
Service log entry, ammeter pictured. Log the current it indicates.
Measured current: 11 mA
